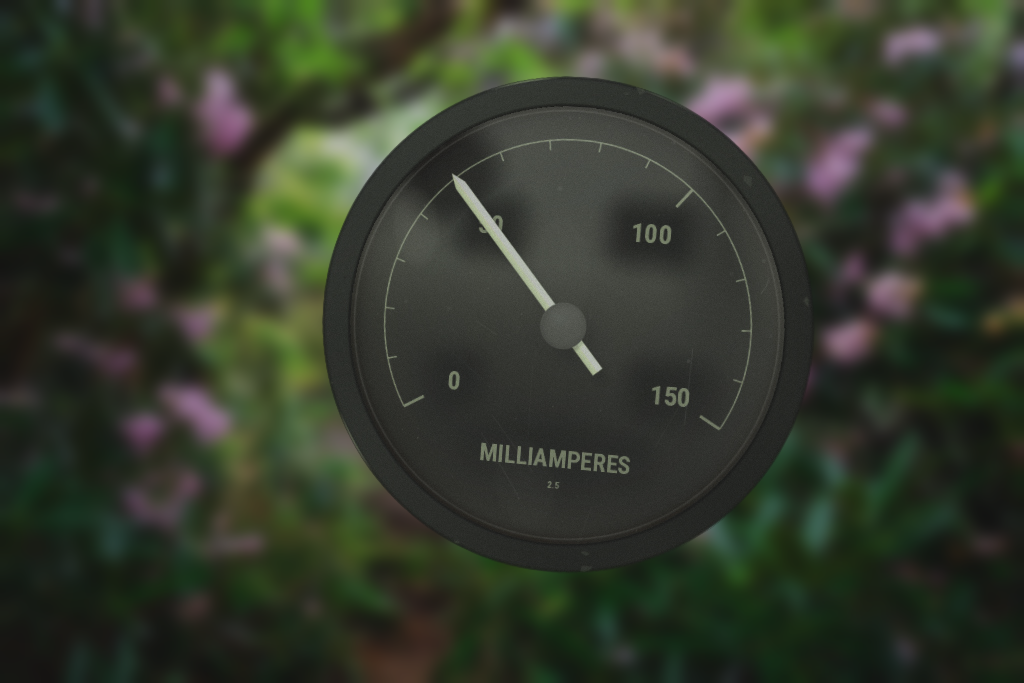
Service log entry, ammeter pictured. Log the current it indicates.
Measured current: 50 mA
